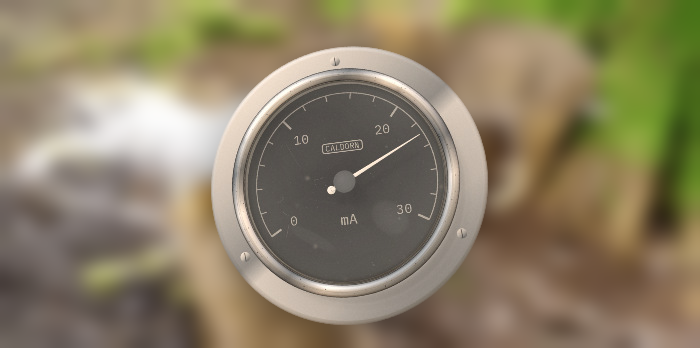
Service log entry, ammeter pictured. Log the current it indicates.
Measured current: 23 mA
